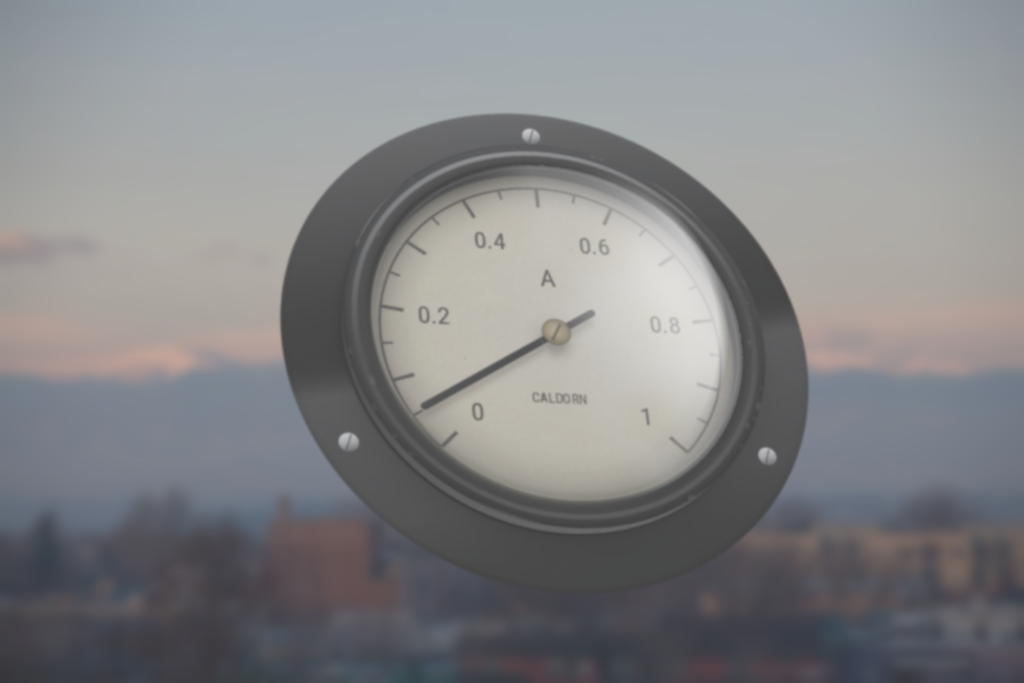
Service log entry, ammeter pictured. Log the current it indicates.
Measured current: 0.05 A
